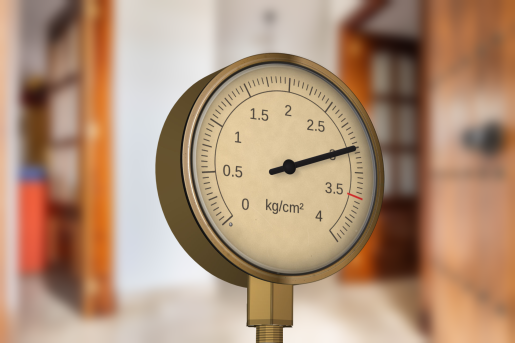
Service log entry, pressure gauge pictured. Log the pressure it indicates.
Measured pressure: 3 kg/cm²
